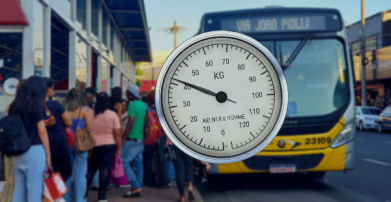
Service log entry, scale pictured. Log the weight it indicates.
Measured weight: 42 kg
